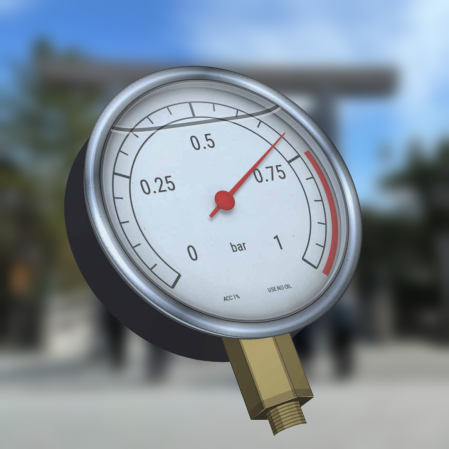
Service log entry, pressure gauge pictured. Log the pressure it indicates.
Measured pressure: 0.7 bar
